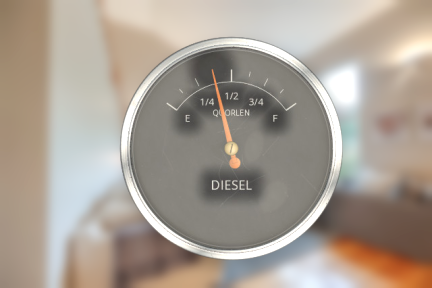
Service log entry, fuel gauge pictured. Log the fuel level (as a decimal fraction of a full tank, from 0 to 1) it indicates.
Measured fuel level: 0.375
